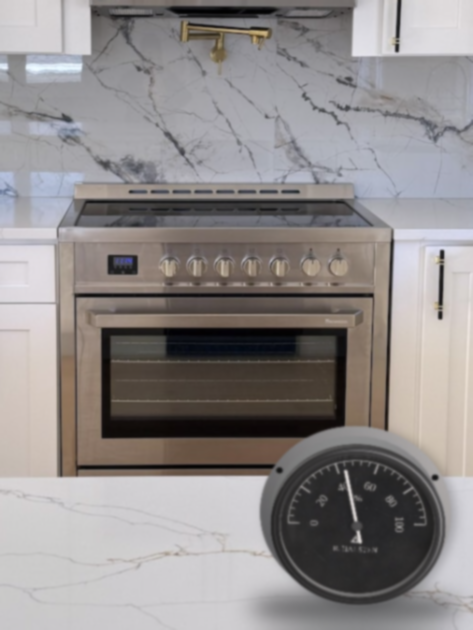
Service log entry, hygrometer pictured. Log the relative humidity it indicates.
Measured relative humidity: 44 %
